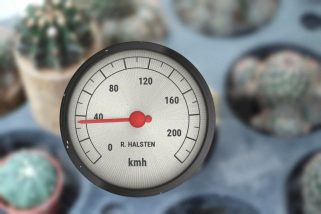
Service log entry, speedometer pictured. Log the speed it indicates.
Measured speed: 35 km/h
